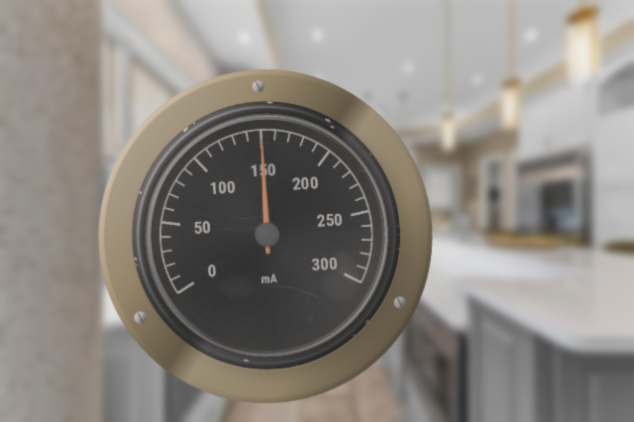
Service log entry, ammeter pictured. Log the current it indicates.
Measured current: 150 mA
